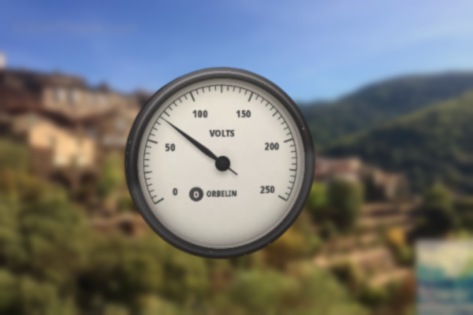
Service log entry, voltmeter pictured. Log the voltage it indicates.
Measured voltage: 70 V
